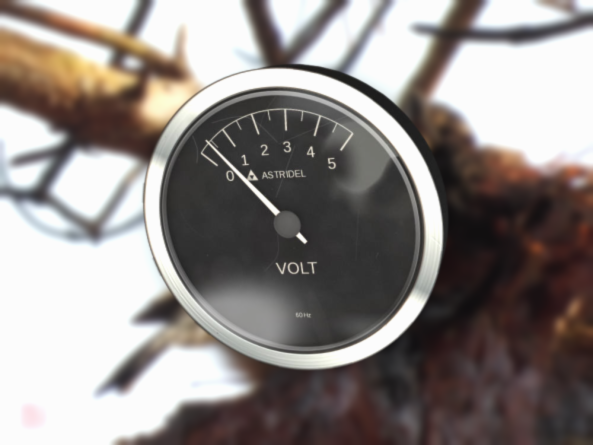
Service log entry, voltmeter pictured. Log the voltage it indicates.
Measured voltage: 0.5 V
